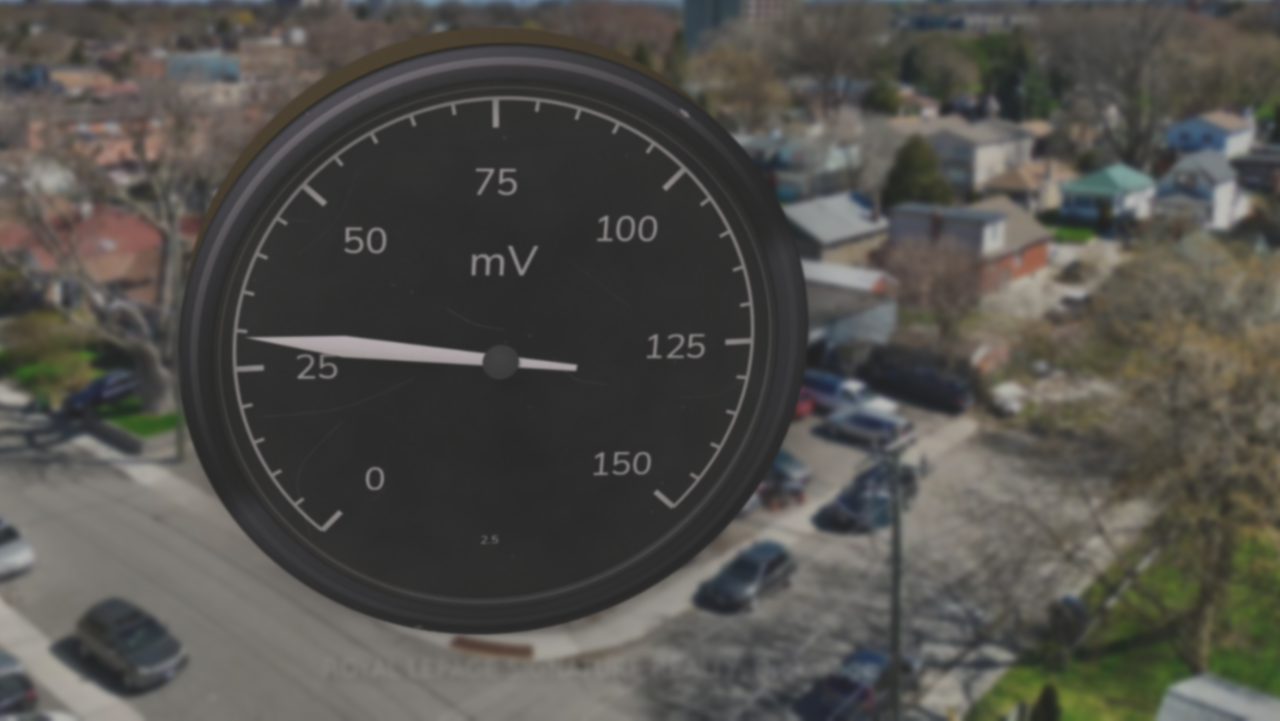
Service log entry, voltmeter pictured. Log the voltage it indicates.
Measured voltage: 30 mV
